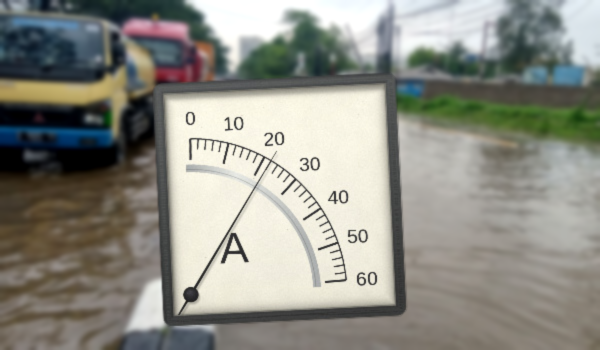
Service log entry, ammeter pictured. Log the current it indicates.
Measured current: 22 A
